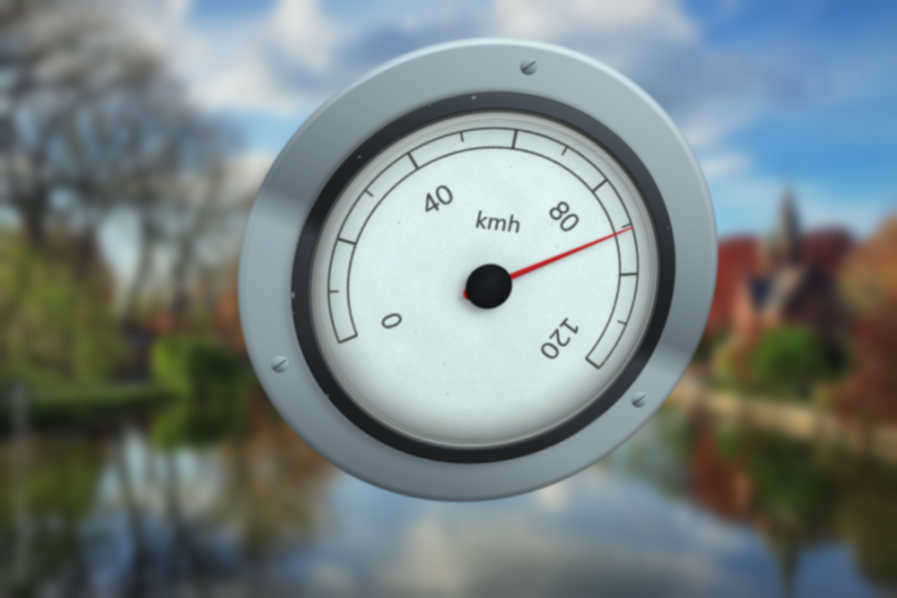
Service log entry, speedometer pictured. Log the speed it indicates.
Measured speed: 90 km/h
